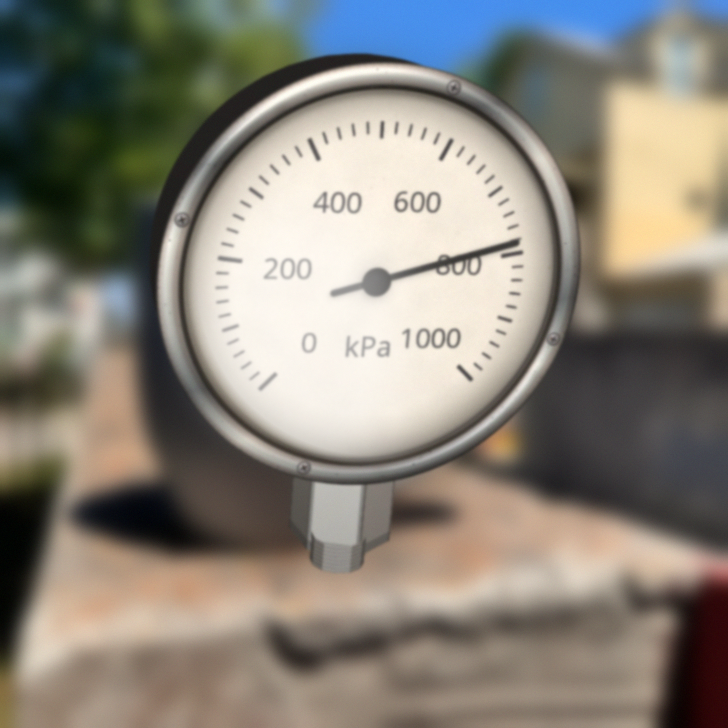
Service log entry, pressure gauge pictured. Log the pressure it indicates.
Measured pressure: 780 kPa
